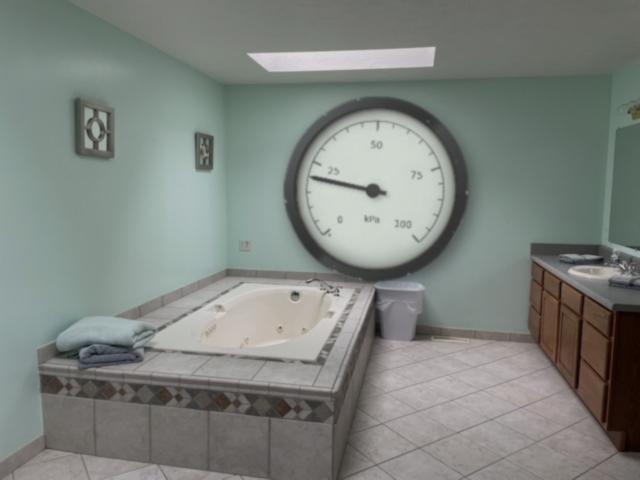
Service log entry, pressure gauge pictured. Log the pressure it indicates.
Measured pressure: 20 kPa
